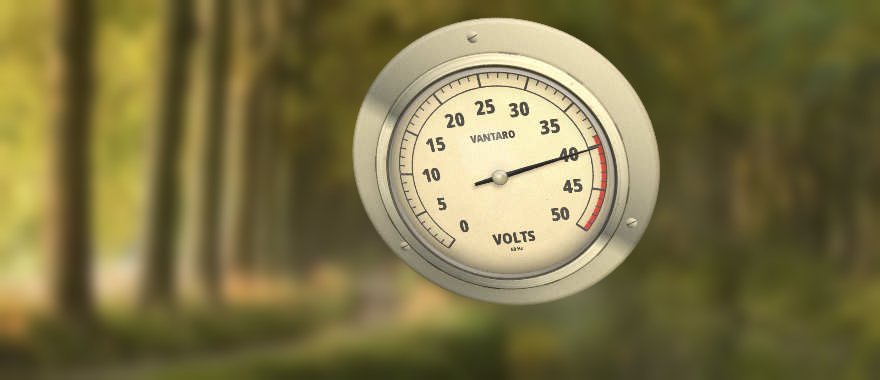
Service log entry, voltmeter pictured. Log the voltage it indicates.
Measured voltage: 40 V
